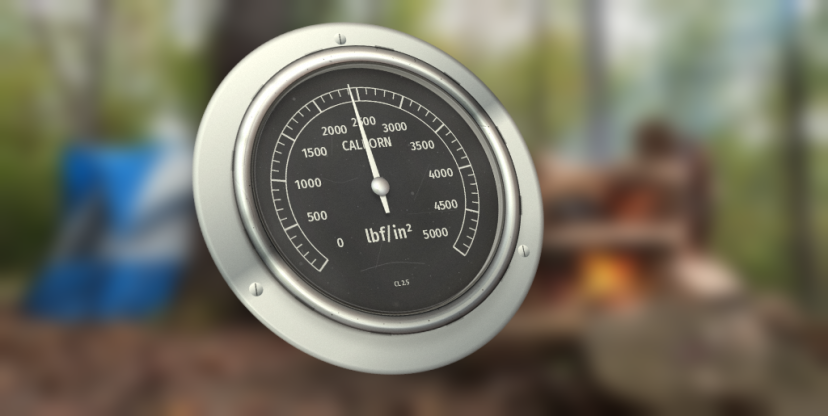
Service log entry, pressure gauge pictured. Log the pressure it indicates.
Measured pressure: 2400 psi
